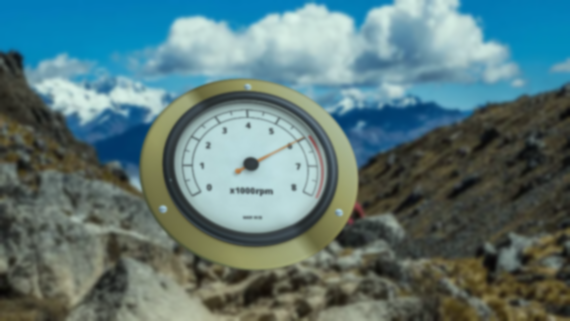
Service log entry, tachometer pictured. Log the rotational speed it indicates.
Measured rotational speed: 6000 rpm
